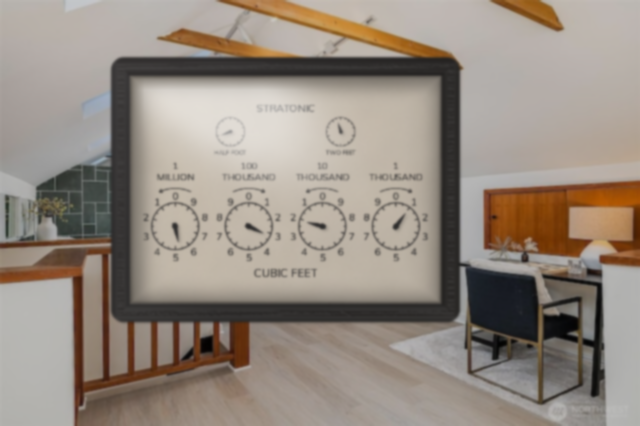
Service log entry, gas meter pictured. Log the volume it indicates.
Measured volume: 532100 ft³
